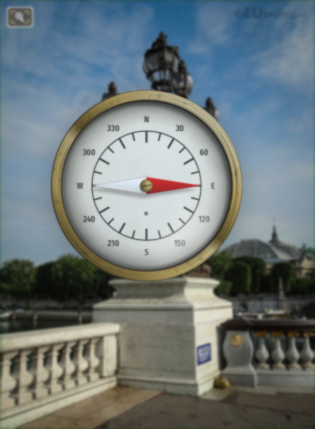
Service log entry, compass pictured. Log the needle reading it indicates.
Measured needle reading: 90 °
